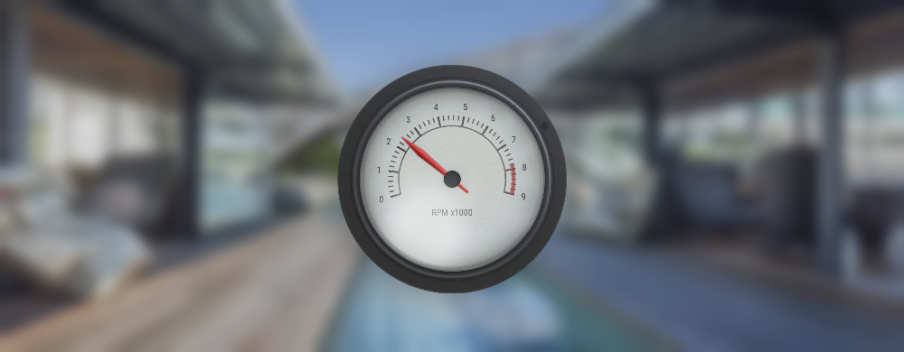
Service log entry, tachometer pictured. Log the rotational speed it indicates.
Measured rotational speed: 2400 rpm
